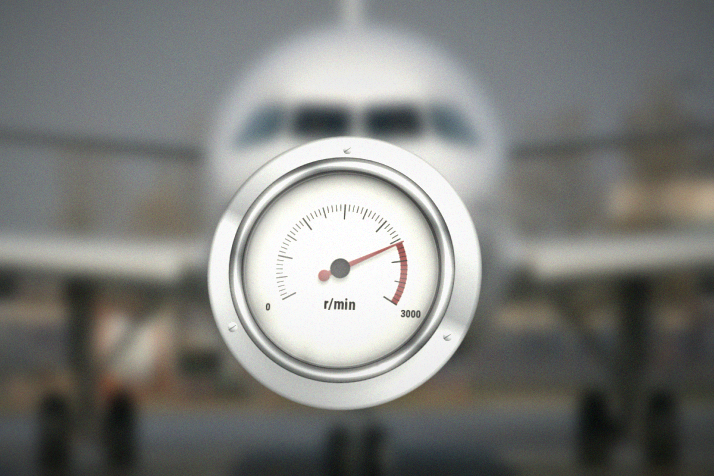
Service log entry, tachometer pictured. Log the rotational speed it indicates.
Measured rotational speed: 2300 rpm
